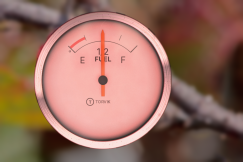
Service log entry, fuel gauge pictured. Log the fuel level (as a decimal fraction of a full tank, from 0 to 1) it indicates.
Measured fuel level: 0.5
